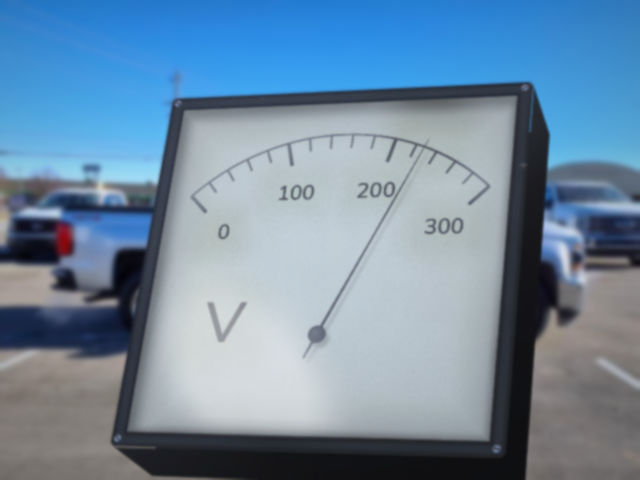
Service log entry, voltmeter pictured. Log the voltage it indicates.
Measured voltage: 230 V
